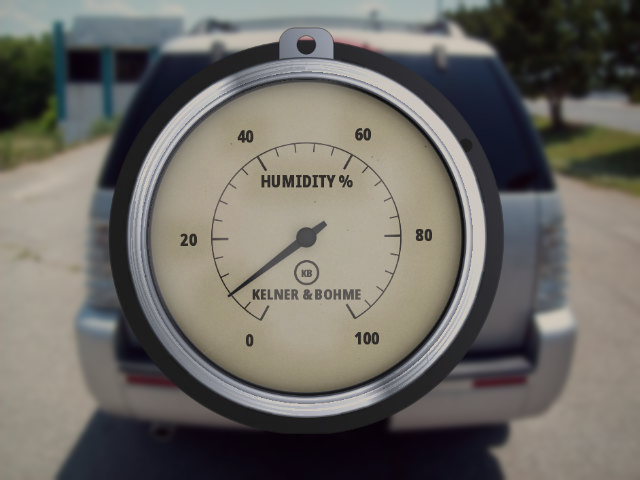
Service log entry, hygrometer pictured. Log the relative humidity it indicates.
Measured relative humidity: 8 %
